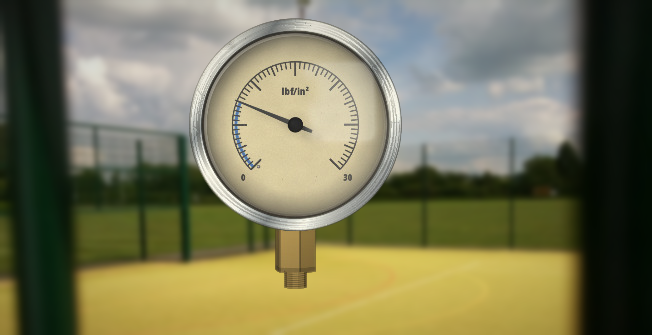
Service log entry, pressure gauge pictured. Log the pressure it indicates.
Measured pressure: 7.5 psi
